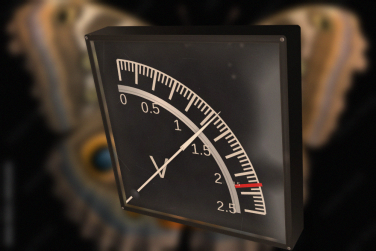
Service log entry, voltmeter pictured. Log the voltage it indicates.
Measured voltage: 1.3 V
